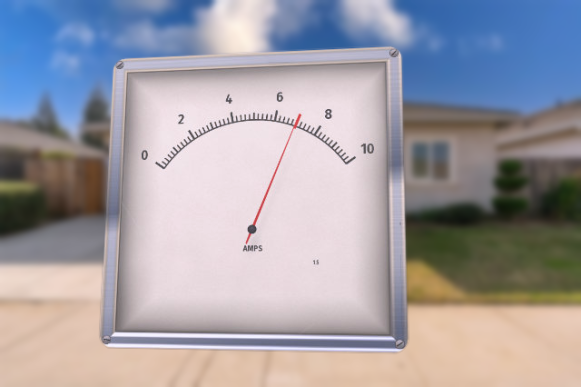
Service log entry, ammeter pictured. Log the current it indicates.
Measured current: 7 A
